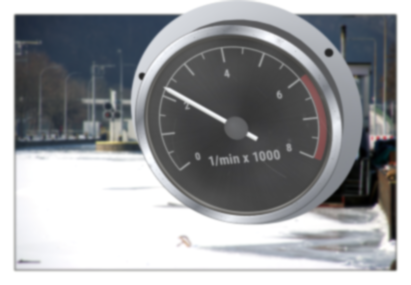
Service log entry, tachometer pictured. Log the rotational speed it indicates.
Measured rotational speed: 2250 rpm
